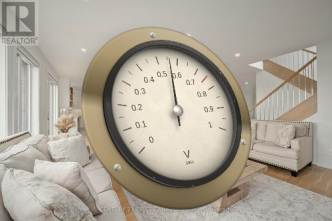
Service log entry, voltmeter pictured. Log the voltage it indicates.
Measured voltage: 0.55 V
